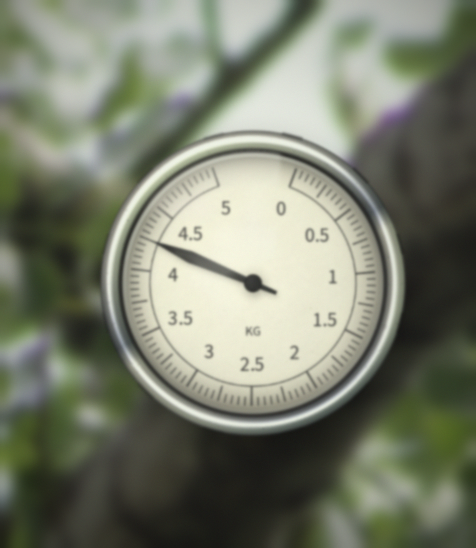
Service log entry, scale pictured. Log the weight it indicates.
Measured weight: 4.25 kg
